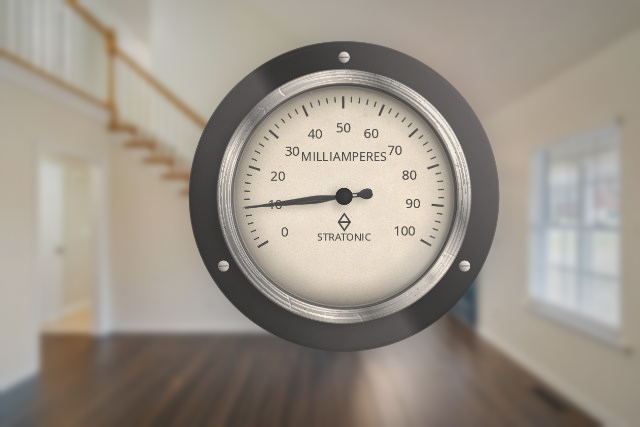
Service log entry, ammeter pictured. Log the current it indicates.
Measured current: 10 mA
